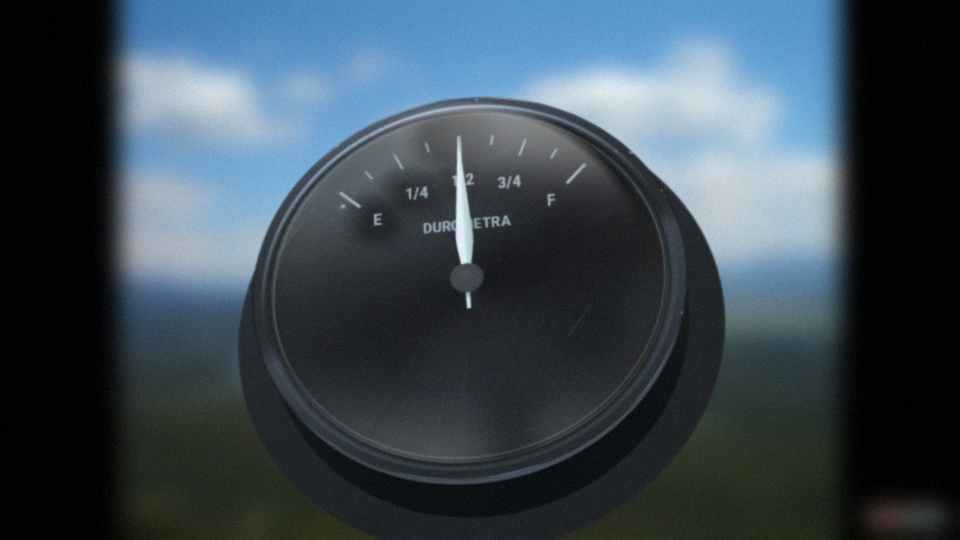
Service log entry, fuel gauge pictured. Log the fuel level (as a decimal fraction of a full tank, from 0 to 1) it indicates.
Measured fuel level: 0.5
